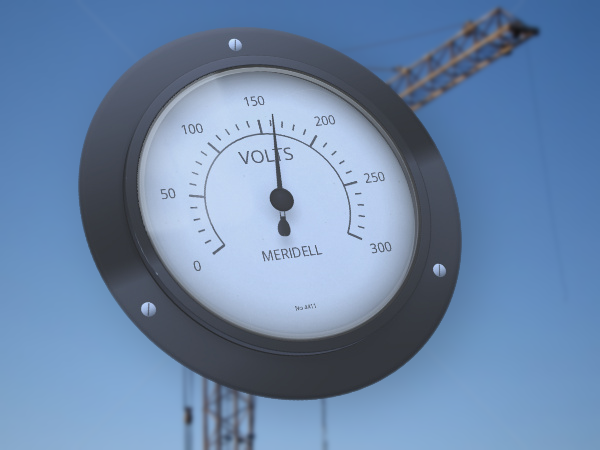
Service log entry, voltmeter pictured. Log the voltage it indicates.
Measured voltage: 160 V
